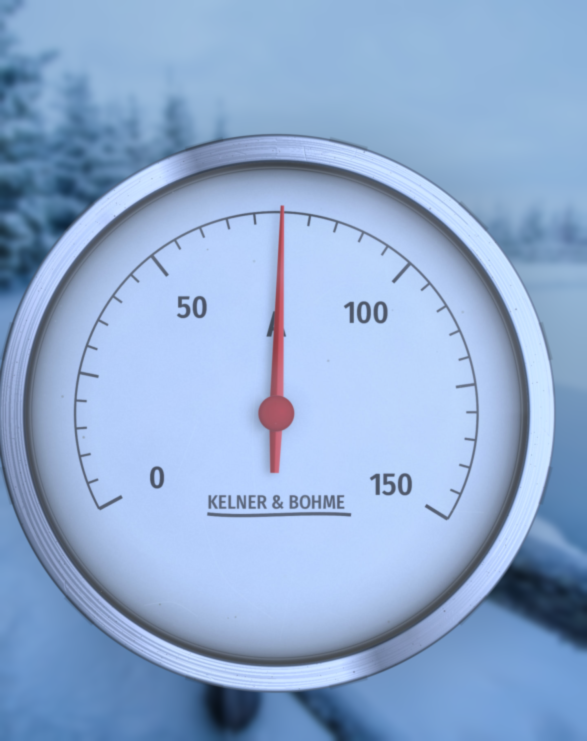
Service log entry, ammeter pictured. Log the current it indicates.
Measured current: 75 A
